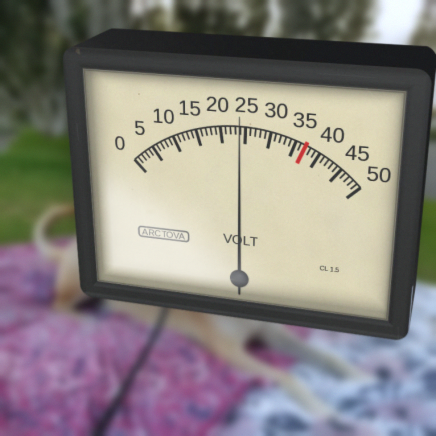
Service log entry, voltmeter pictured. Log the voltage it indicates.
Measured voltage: 24 V
